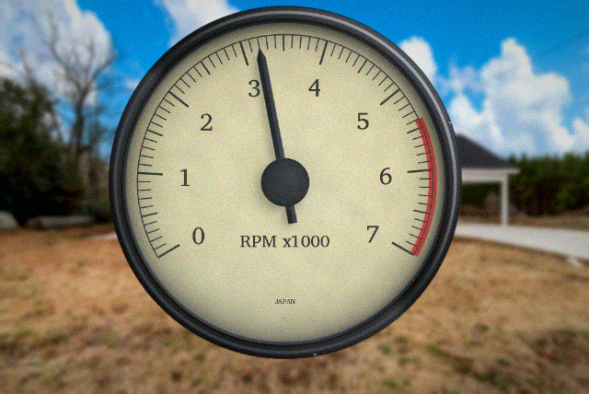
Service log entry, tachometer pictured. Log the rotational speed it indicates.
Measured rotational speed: 3200 rpm
